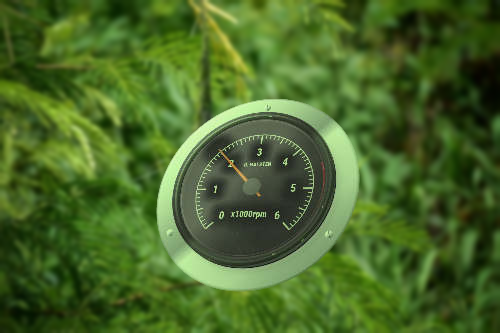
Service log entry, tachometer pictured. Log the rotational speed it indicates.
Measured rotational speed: 2000 rpm
